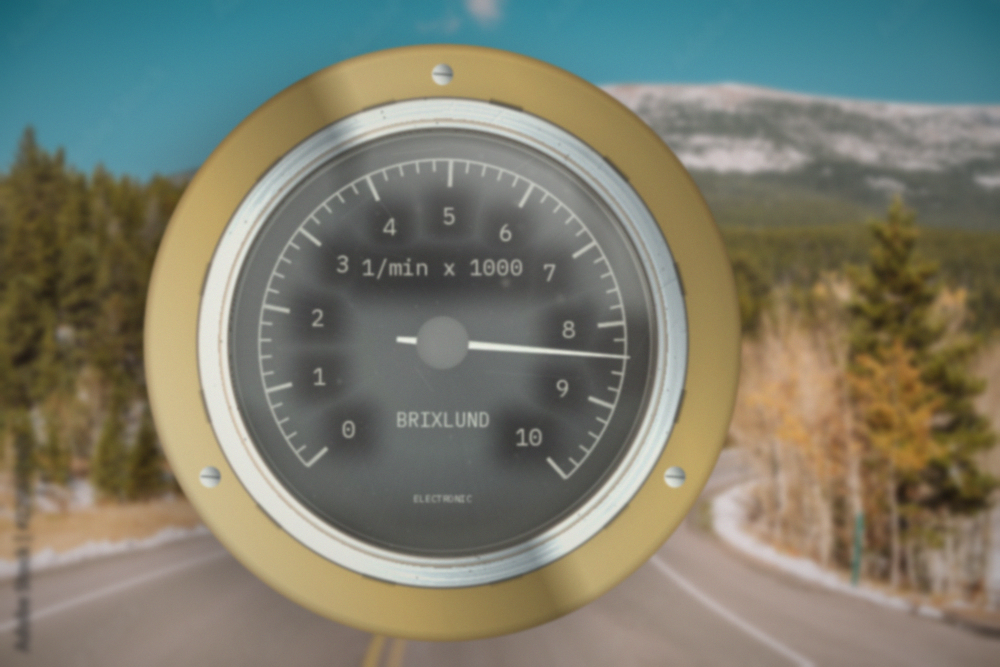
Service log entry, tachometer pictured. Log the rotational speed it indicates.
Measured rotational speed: 8400 rpm
